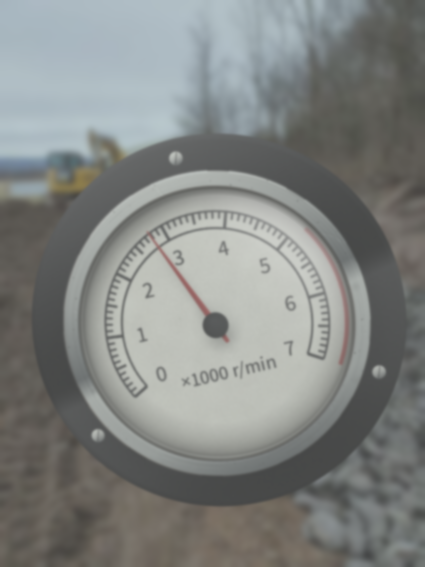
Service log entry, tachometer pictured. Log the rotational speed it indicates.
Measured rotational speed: 2800 rpm
